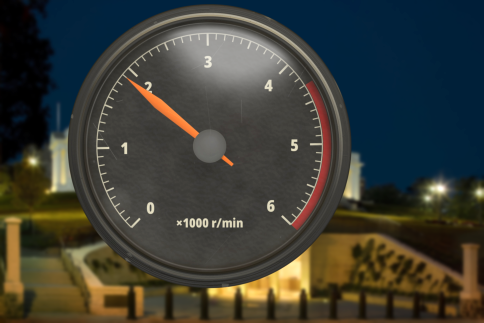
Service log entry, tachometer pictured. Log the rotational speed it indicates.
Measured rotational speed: 1900 rpm
